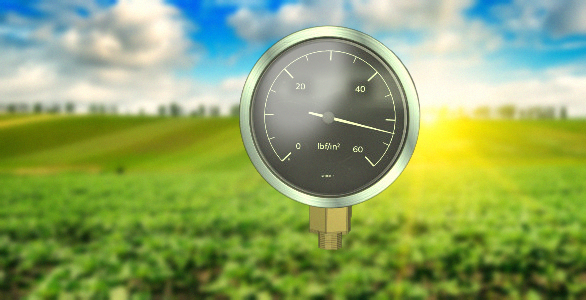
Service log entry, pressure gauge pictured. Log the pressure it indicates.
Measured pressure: 52.5 psi
